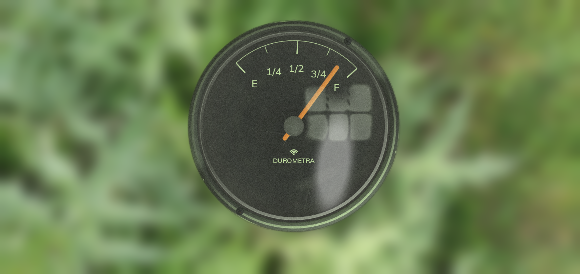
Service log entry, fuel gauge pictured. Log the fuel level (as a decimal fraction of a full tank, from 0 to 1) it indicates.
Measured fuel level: 0.875
